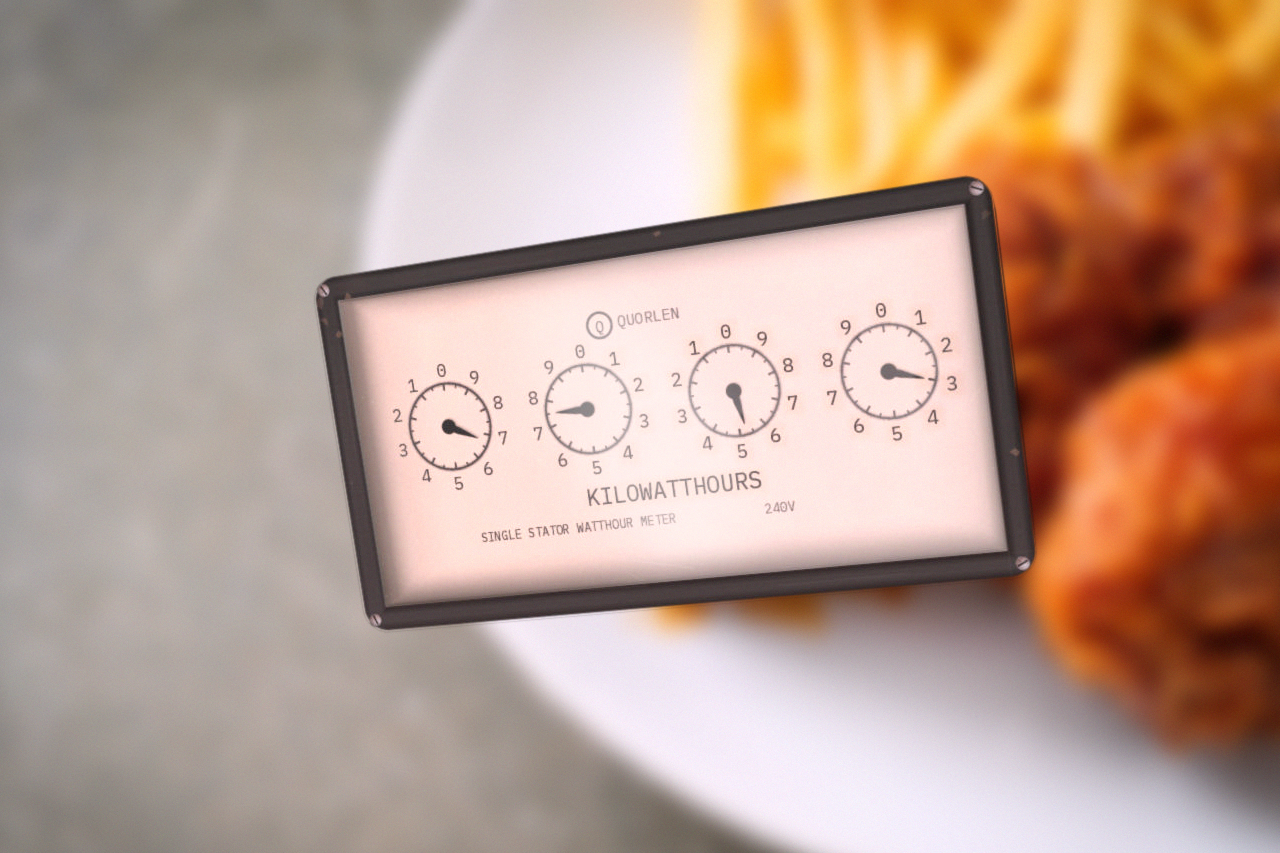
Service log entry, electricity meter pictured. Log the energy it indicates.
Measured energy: 6753 kWh
